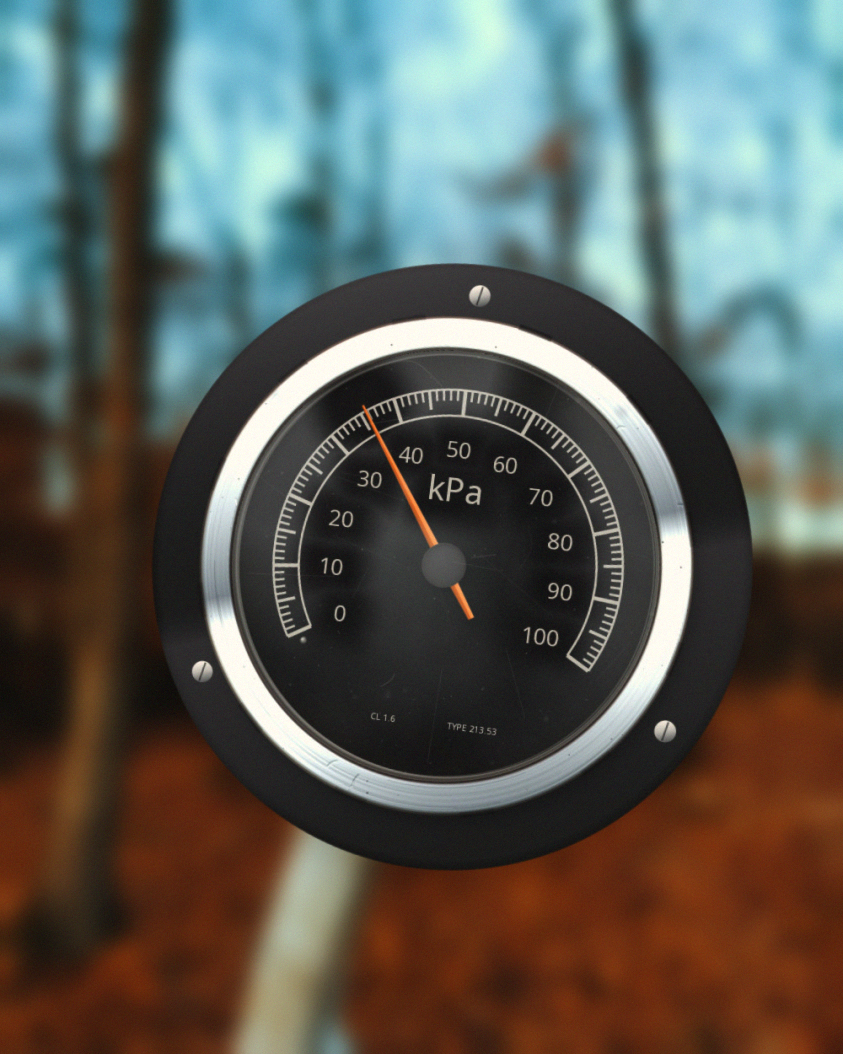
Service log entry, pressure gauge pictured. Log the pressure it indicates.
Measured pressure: 36 kPa
